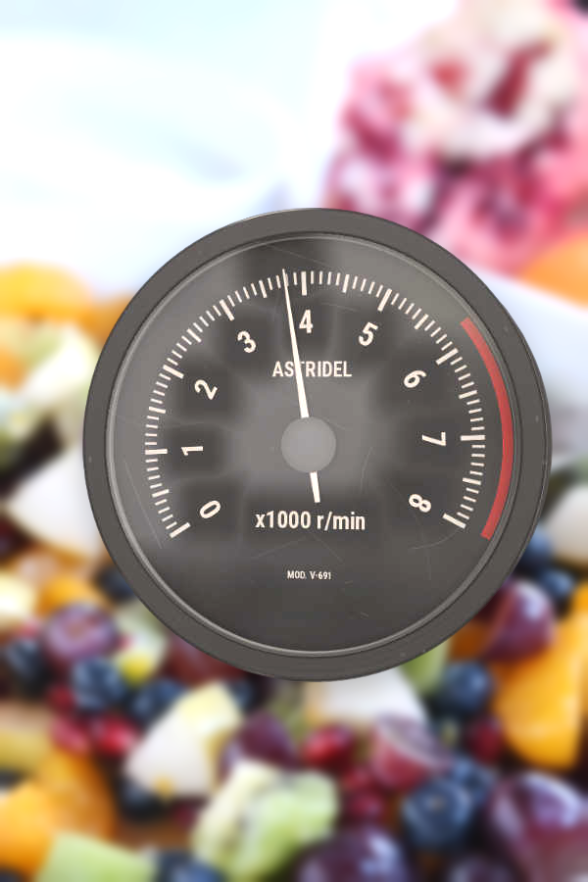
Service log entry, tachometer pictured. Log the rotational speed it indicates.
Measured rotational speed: 3800 rpm
